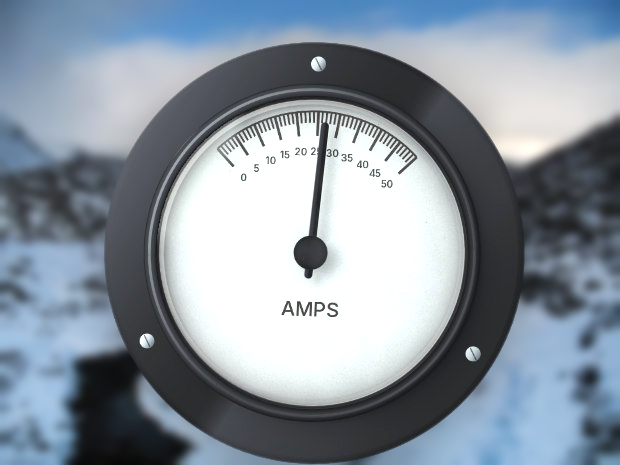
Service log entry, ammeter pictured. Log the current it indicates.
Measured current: 27 A
